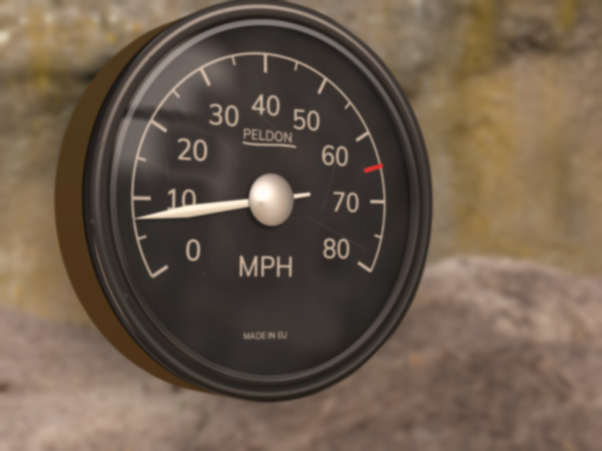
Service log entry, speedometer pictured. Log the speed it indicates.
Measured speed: 7.5 mph
